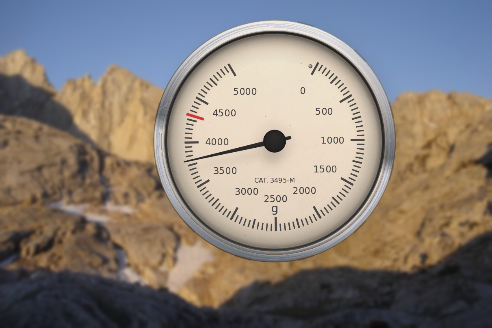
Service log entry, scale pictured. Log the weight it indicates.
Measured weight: 3800 g
